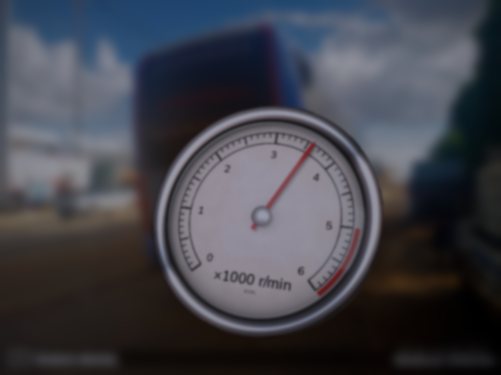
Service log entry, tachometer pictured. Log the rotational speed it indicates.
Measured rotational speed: 3600 rpm
